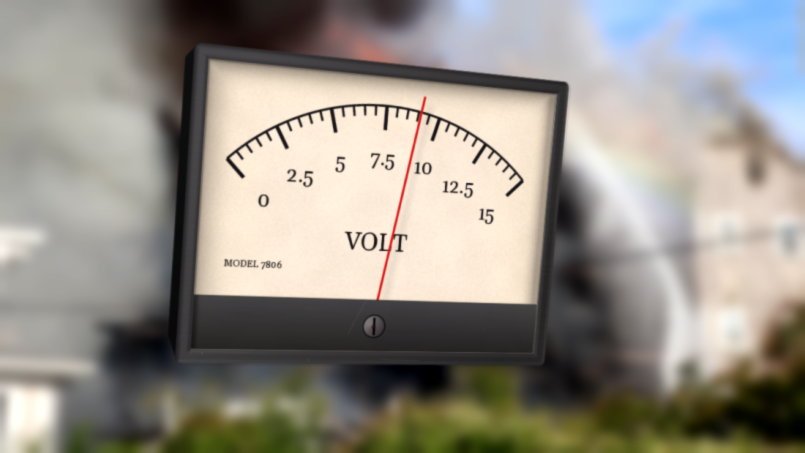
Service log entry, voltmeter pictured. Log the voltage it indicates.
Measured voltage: 9 V
